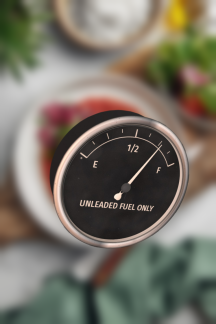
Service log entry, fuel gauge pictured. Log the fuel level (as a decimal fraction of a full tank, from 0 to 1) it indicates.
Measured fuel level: 0.75
